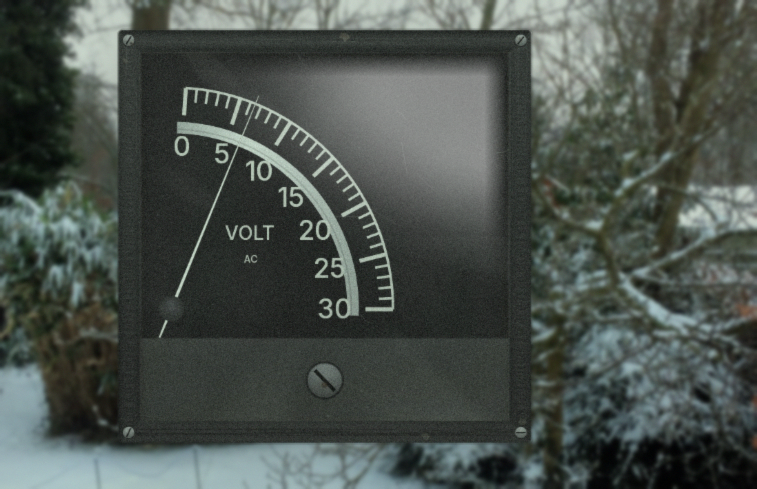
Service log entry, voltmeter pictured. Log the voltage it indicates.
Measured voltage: 6.5 V
